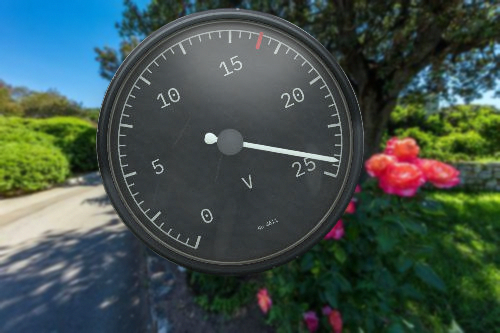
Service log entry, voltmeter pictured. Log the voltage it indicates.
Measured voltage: 24.25 V
